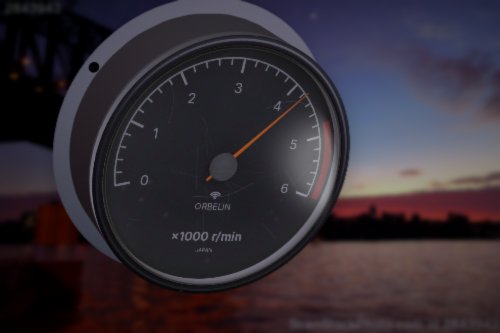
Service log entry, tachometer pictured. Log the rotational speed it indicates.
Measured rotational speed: 4200 rpm
